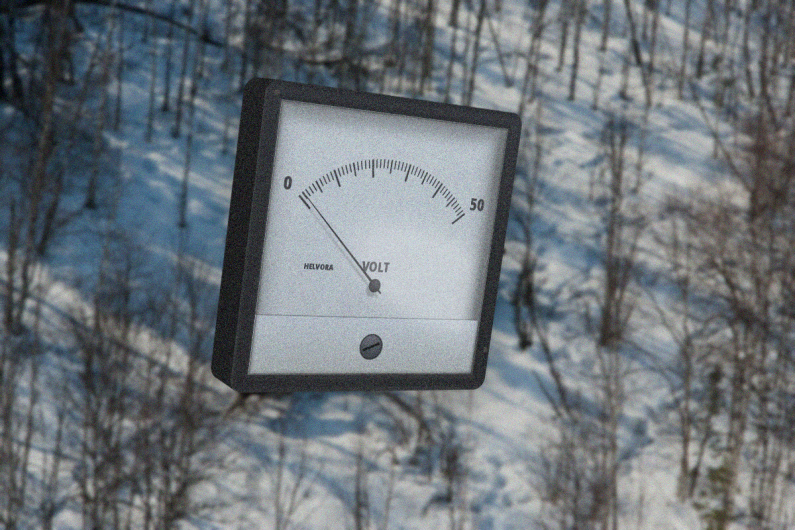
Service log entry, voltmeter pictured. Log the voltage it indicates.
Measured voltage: 1 V
